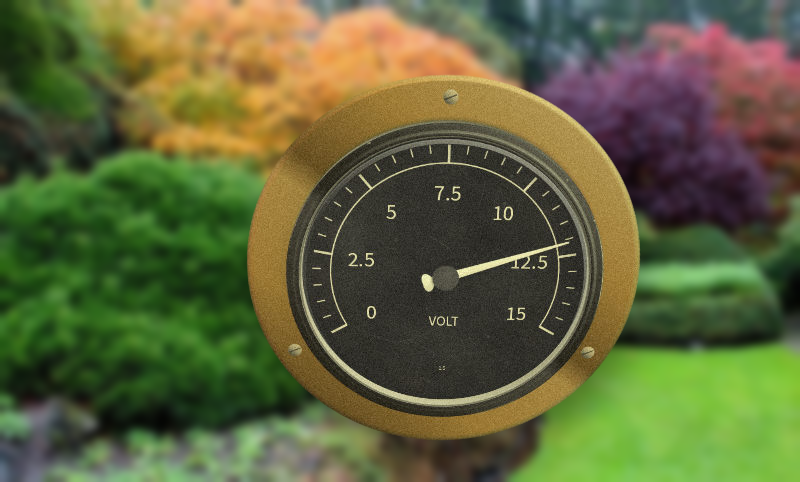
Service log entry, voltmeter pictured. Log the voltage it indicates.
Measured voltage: 12 V
